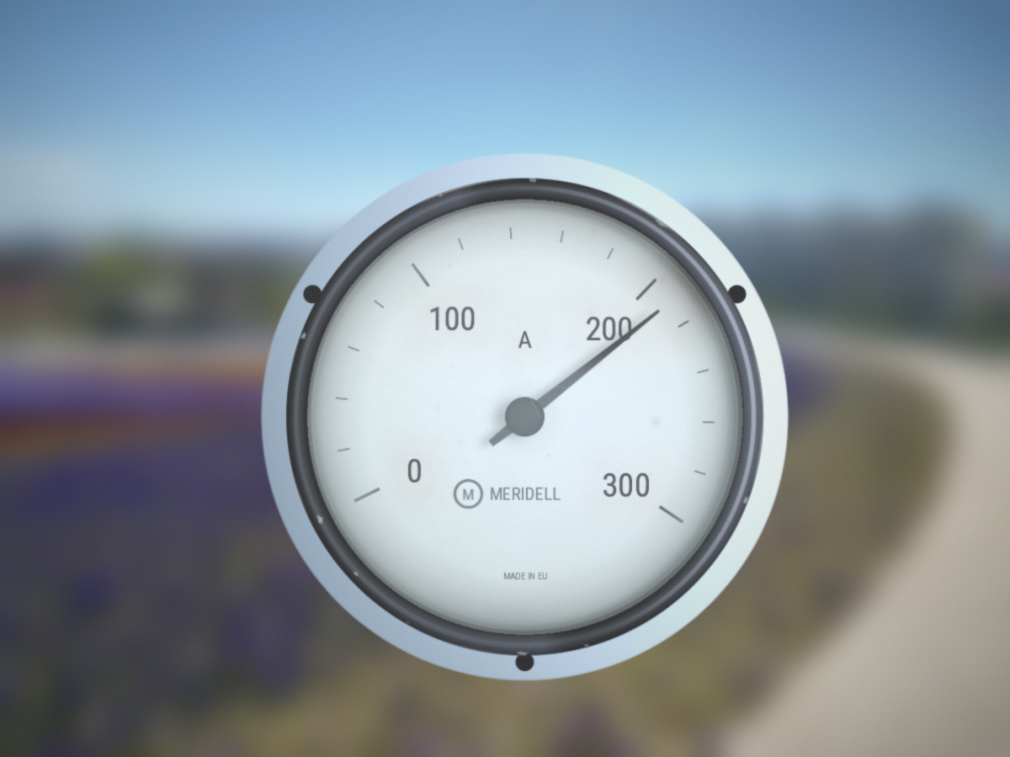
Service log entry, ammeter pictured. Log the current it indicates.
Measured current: 210 A
